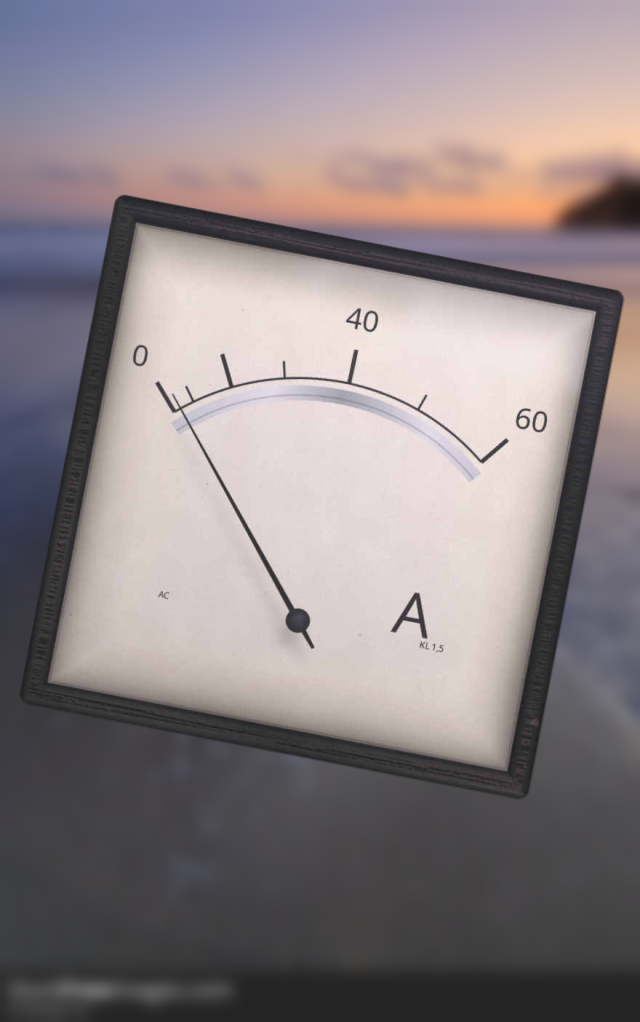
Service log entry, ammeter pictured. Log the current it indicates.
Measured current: 5 A
